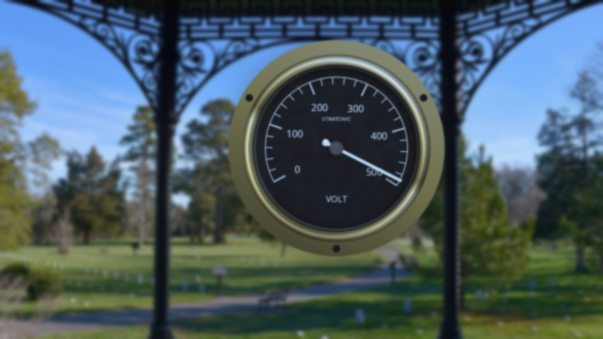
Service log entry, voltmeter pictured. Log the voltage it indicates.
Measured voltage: 490 V
